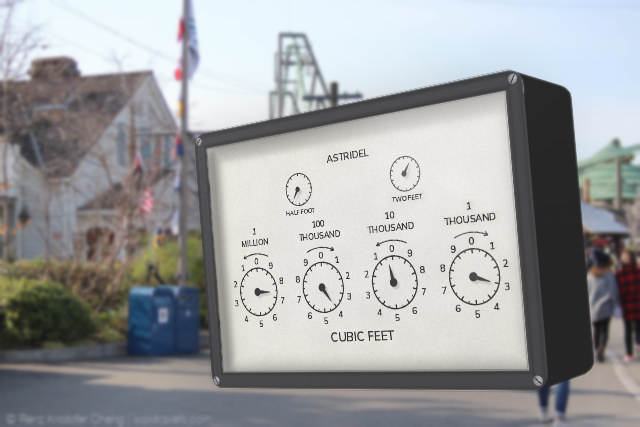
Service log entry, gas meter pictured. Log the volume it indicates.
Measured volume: 740300 ft³
